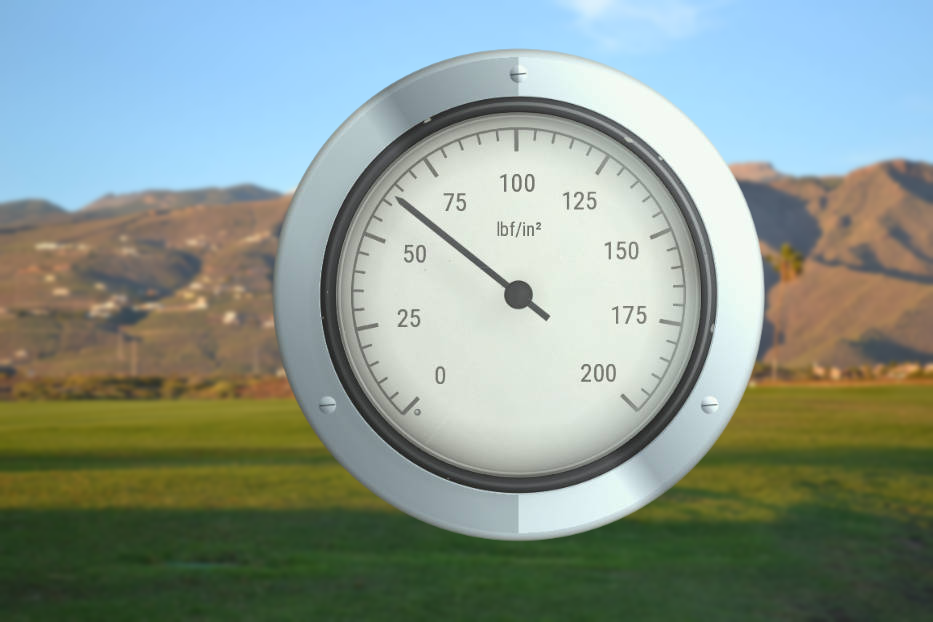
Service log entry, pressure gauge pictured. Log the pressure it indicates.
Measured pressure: 62.5 psi
